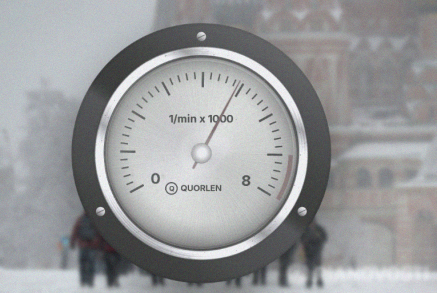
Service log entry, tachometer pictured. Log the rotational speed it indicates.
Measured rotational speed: 4900 rpm
